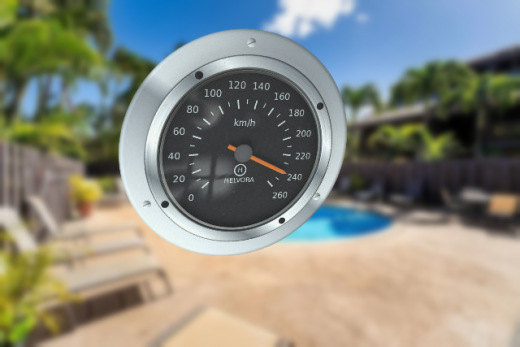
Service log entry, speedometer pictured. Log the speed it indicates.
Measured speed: 240 km/h
